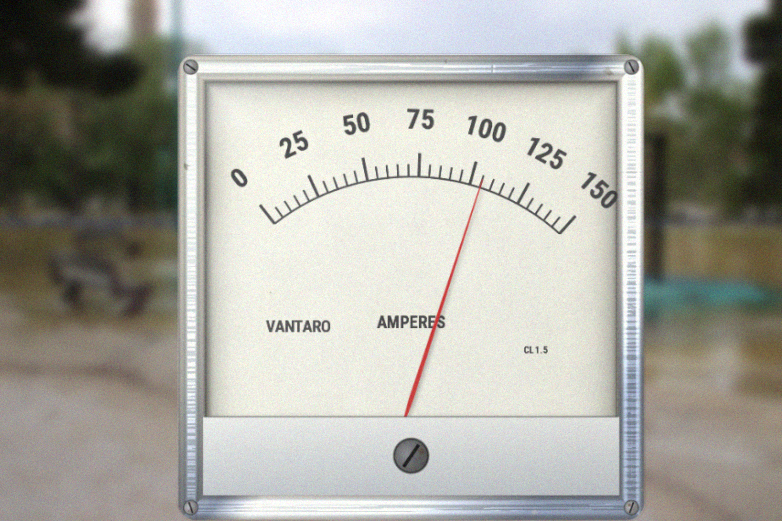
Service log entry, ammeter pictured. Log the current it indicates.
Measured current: 105 A
